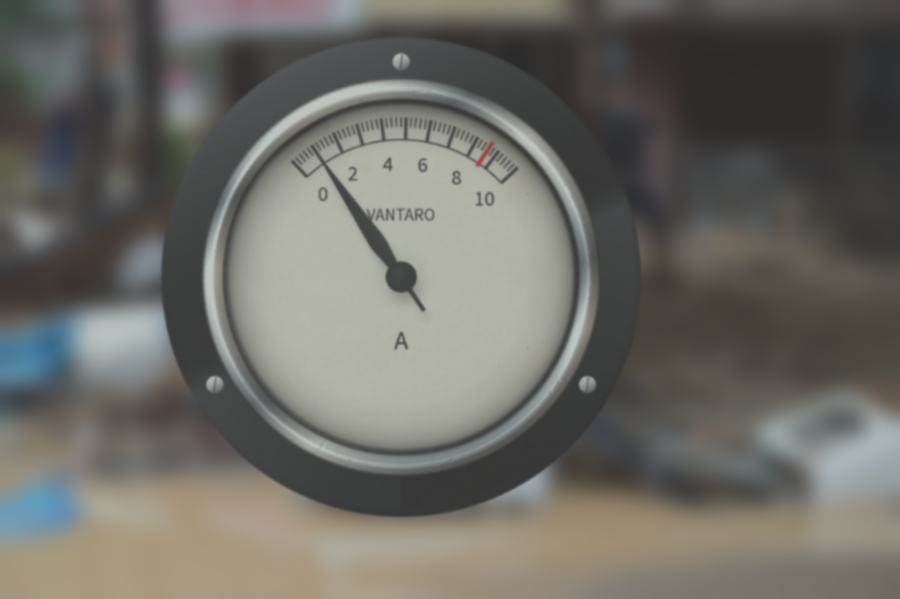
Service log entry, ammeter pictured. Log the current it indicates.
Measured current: 1 A
